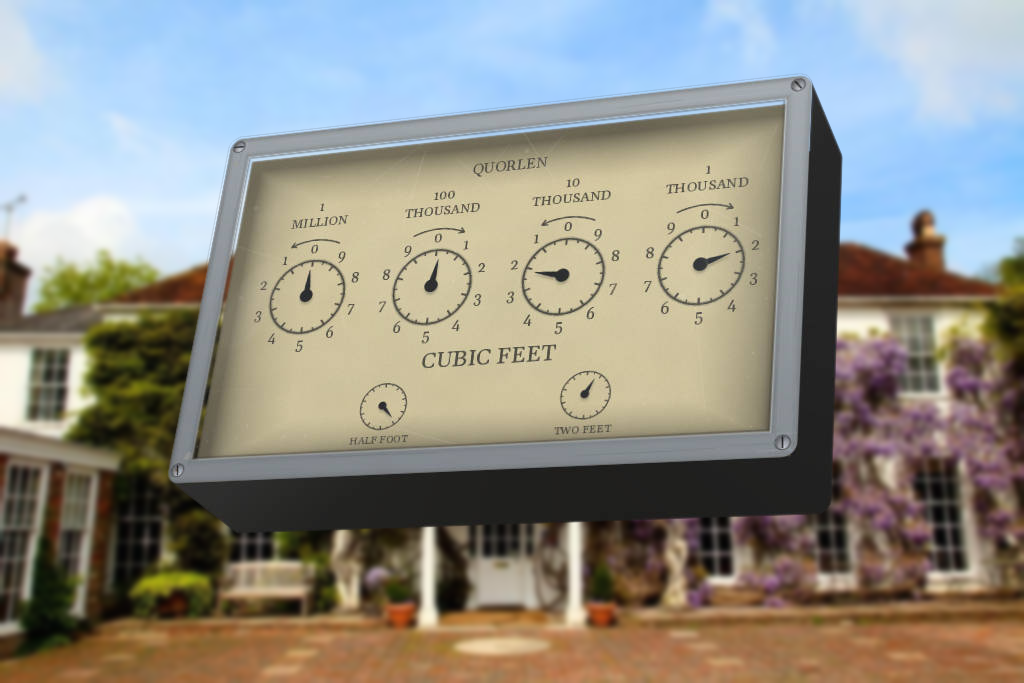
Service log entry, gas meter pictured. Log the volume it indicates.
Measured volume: 2200 ft³
